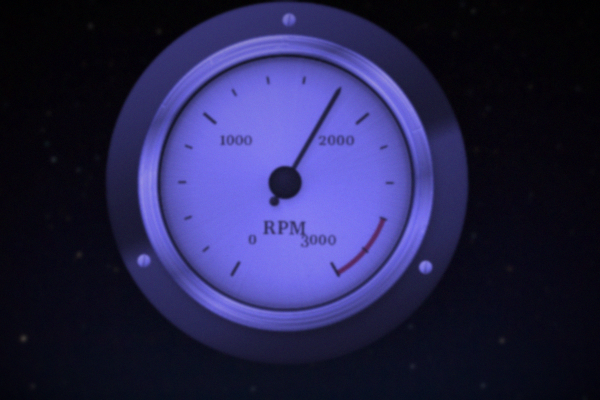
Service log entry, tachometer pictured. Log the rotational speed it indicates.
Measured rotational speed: 1800 rpm
